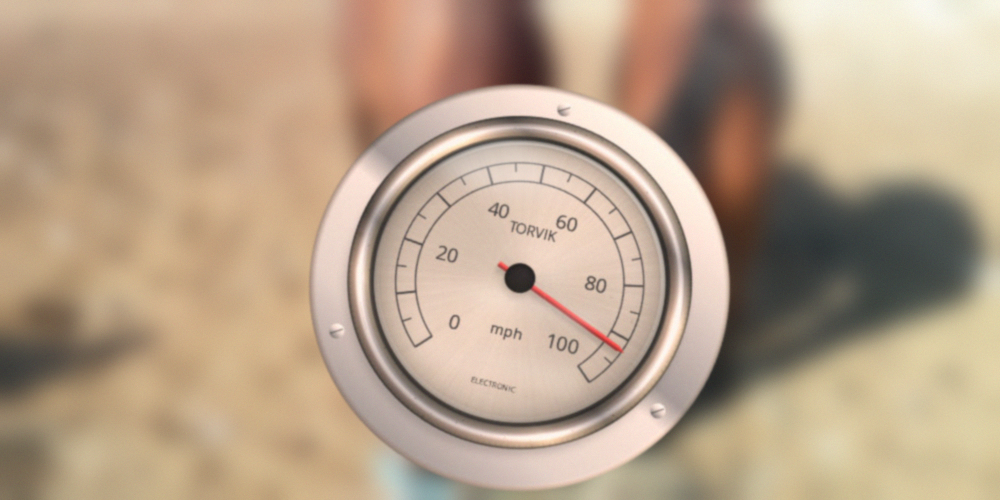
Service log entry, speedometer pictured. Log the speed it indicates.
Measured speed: 92.5 mph
